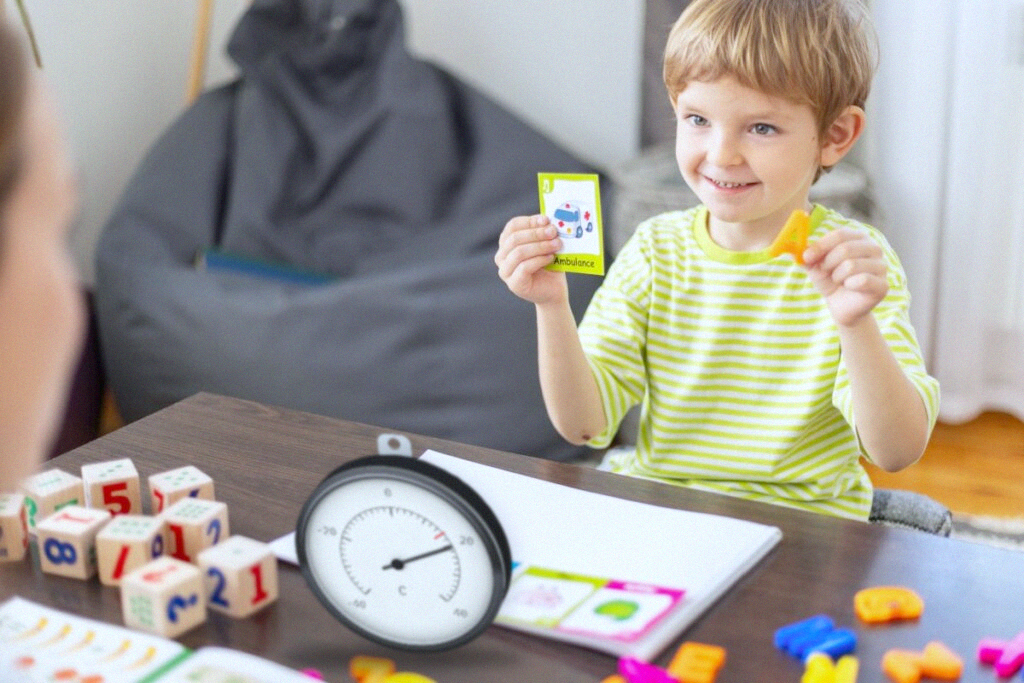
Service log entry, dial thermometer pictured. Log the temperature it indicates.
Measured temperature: 20 °C
